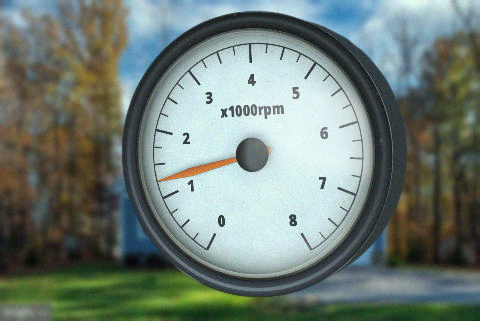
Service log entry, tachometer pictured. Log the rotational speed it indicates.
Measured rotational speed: 1250 rpm
